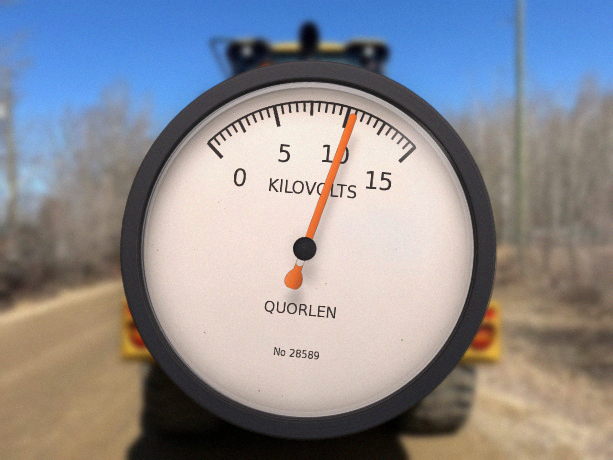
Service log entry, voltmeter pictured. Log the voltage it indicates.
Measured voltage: 10.5 kV
